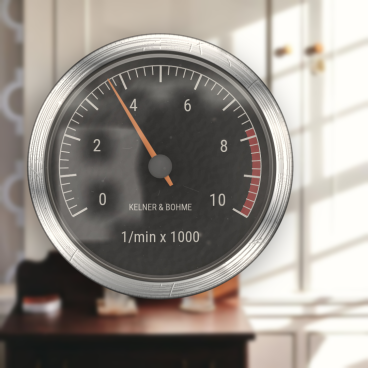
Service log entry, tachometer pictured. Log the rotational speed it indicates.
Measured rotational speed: 3700 rpm
